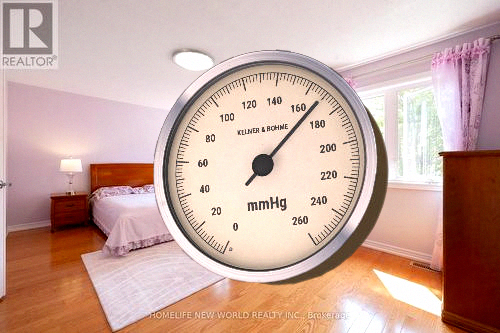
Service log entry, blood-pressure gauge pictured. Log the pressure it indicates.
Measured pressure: 170 mmHg
